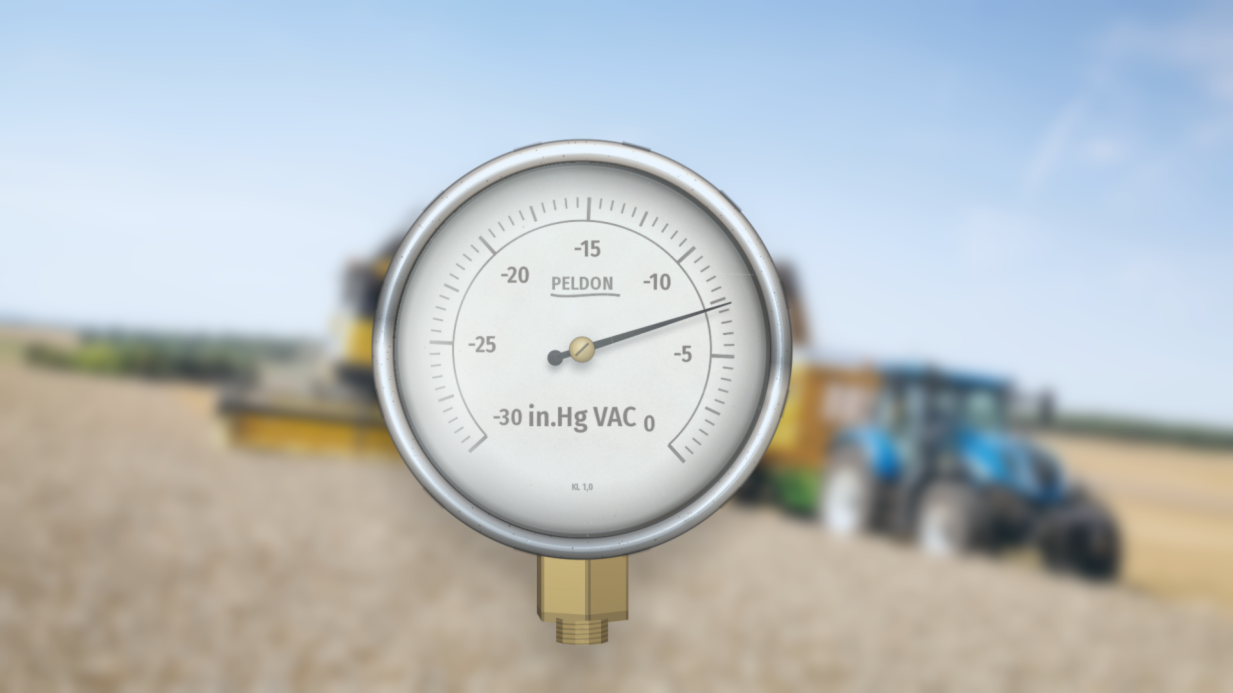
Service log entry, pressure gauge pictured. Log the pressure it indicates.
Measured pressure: -7.25 inHg
